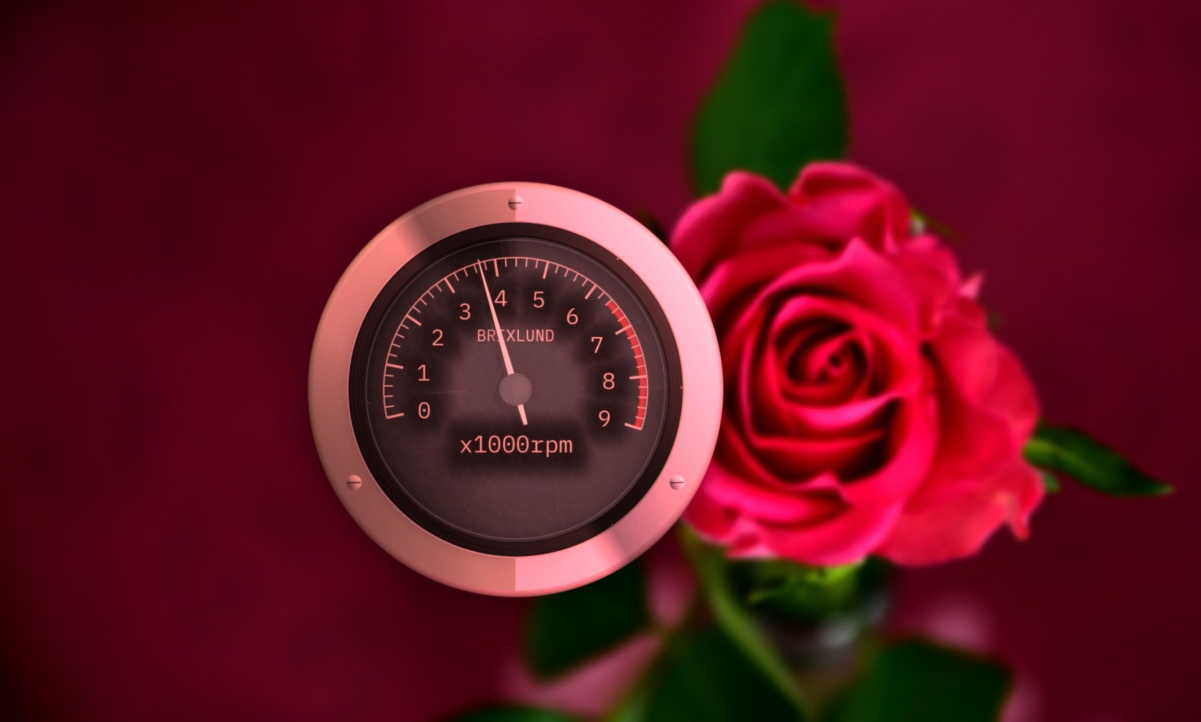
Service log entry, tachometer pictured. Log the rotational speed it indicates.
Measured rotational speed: 3700 rpm
